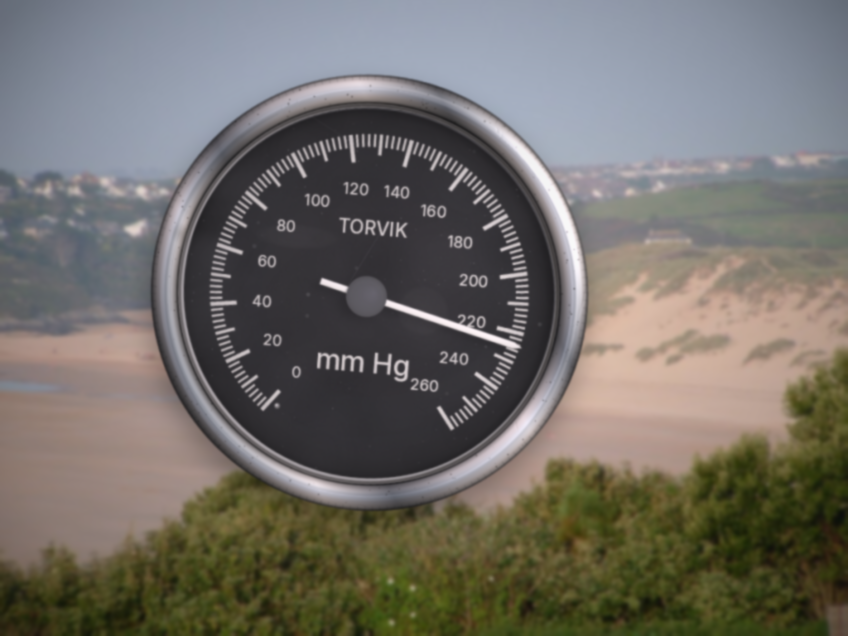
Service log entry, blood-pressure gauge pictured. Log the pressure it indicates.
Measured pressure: 224 mmHg
